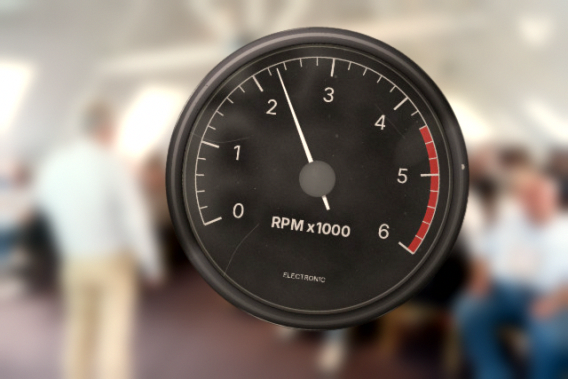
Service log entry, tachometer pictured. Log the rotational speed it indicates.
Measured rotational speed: 2300 rpm
